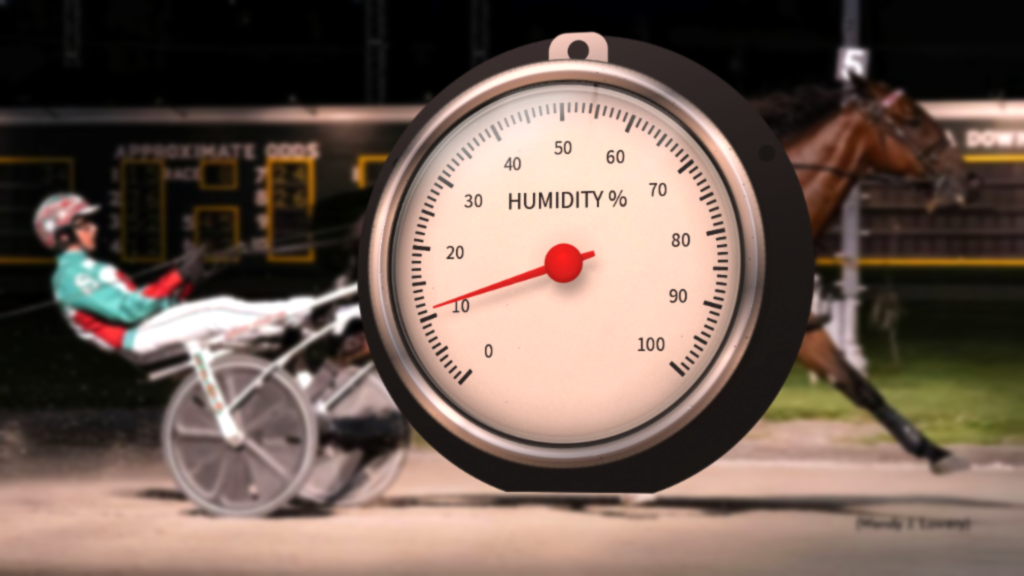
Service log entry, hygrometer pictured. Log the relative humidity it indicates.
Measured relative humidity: 11 %
